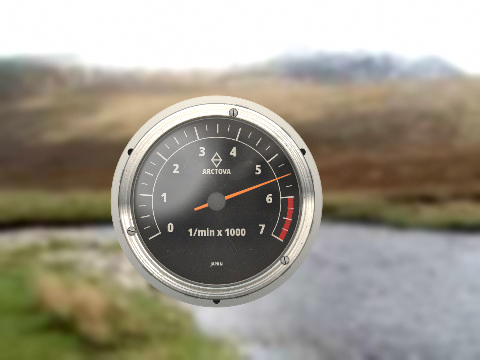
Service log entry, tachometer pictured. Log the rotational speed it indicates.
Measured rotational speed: 5500 rpm
